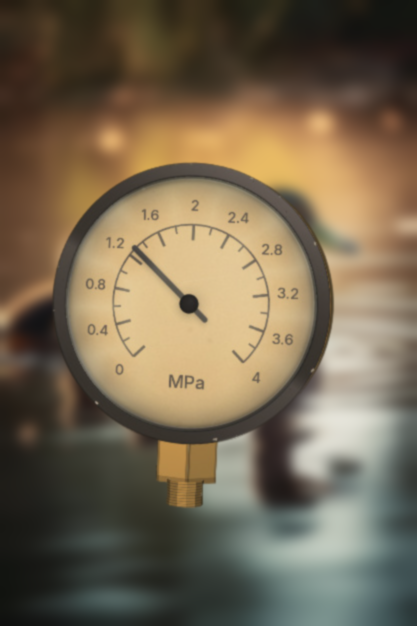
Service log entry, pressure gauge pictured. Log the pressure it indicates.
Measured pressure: 1.3 MPa
